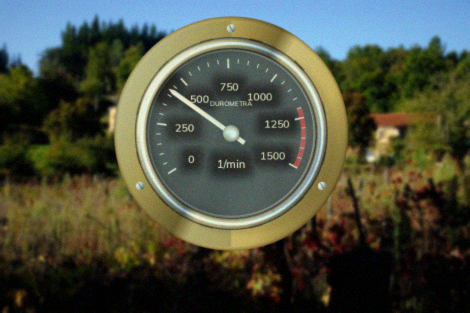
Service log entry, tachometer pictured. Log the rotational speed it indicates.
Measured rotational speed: 425 rpm
